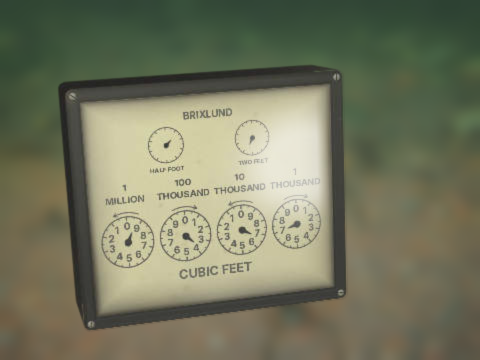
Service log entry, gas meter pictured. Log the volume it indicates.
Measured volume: 936700 ft³
